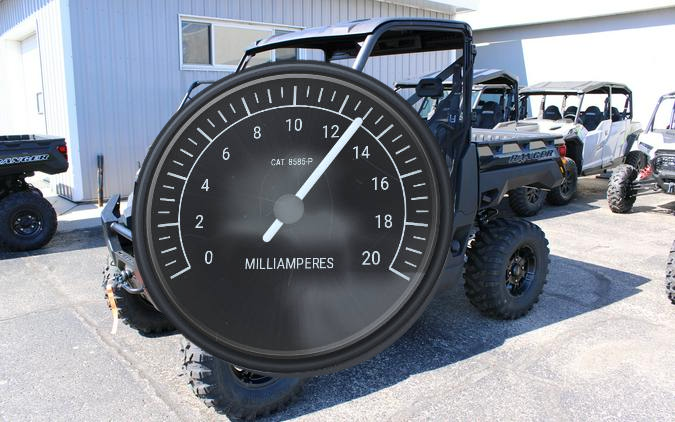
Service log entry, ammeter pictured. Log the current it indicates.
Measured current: 13 mA
